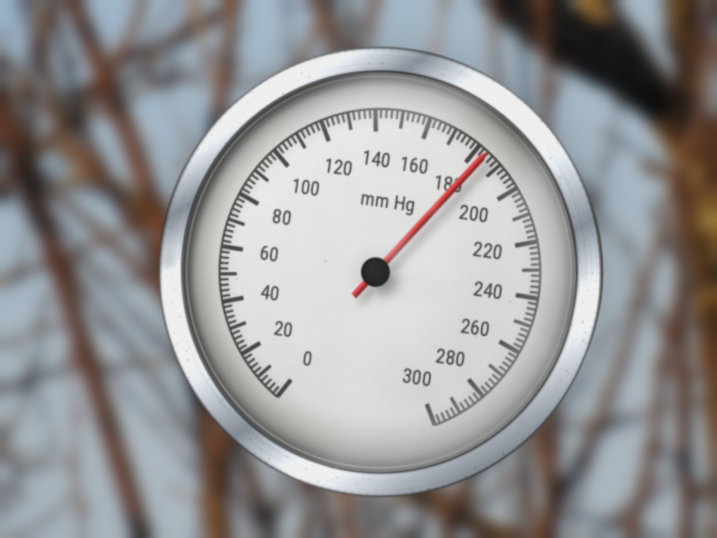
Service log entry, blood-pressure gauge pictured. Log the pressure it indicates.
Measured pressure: 184 mmHg
